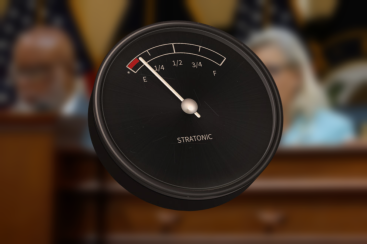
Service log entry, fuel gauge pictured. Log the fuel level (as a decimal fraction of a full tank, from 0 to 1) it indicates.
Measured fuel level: 0.125
